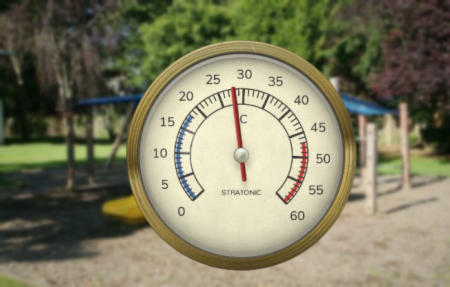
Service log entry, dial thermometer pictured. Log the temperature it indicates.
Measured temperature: 28 °C
